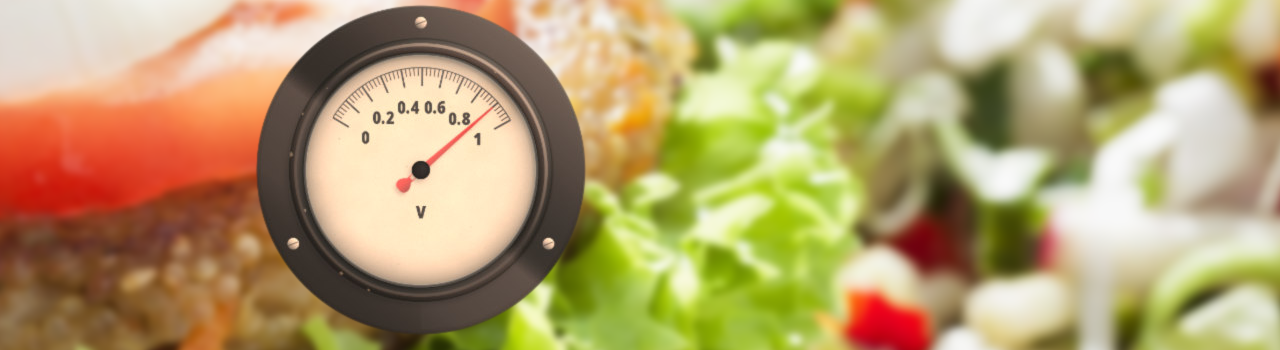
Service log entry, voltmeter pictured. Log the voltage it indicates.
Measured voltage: 0.9 V
